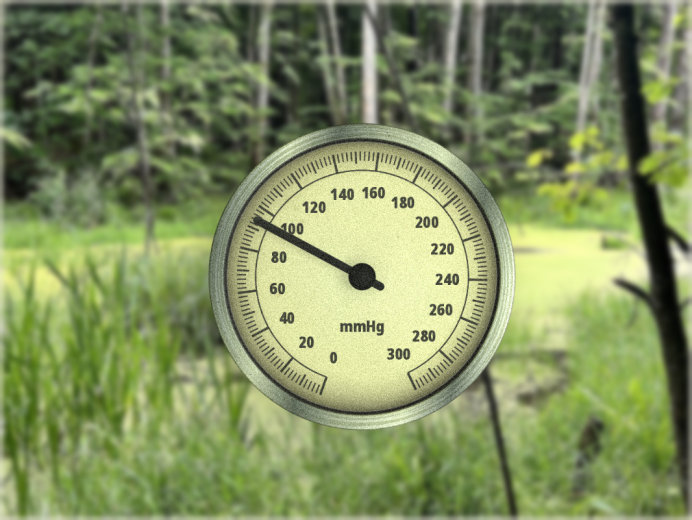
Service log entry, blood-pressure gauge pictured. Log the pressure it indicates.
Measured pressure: 94 mmHg
